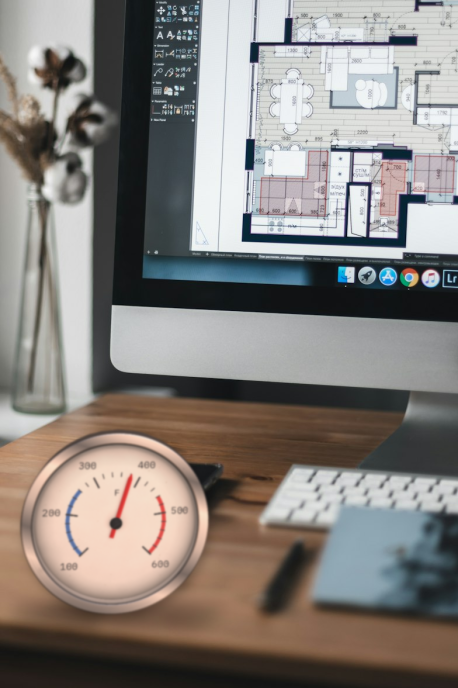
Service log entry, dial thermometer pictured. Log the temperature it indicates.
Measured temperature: 380 °F
